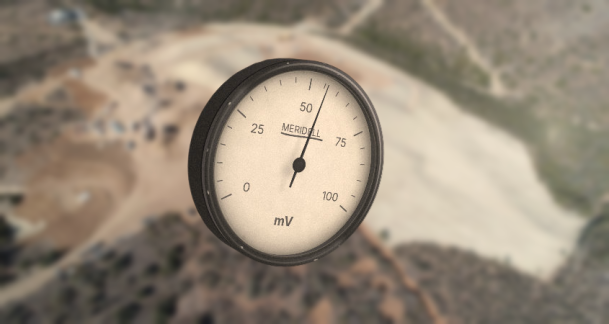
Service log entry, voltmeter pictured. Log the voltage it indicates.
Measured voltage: 55 mV
